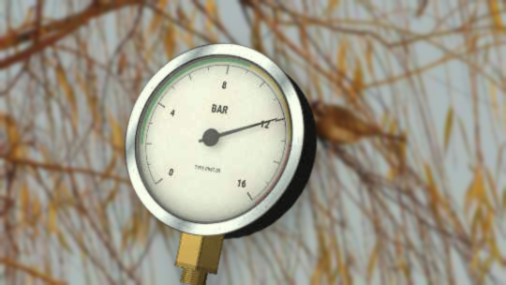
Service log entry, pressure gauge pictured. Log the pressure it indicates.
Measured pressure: 12 bar
